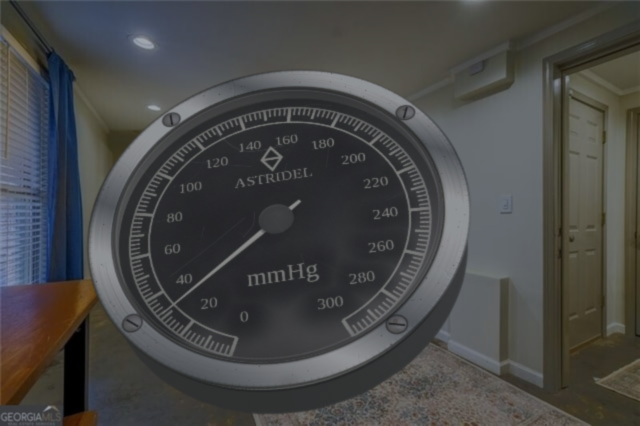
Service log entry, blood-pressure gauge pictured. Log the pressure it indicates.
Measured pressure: 30 mmHg
